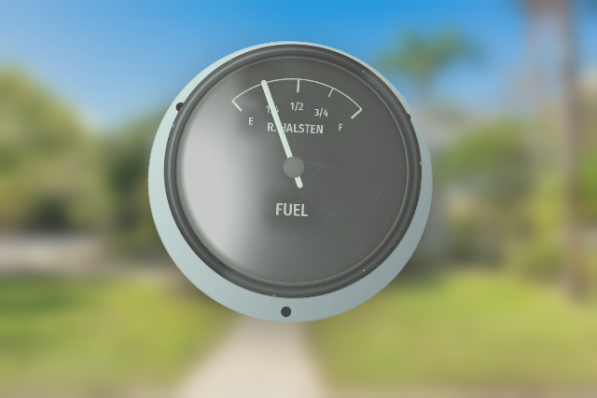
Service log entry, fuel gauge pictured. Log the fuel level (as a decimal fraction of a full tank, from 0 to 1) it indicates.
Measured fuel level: 0.25
